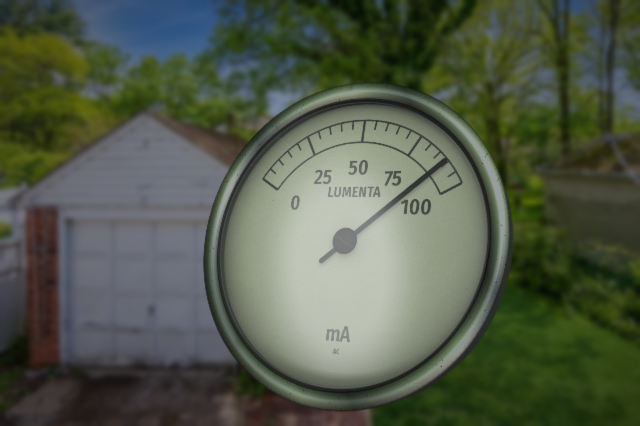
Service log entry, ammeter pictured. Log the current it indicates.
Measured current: 90 mA
